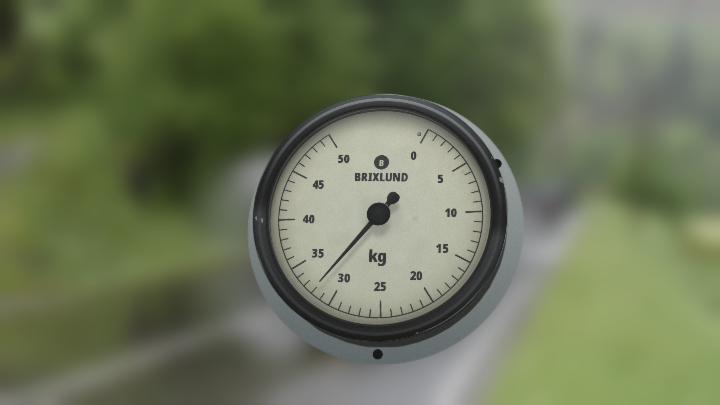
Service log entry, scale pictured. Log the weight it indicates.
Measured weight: 32 kg
